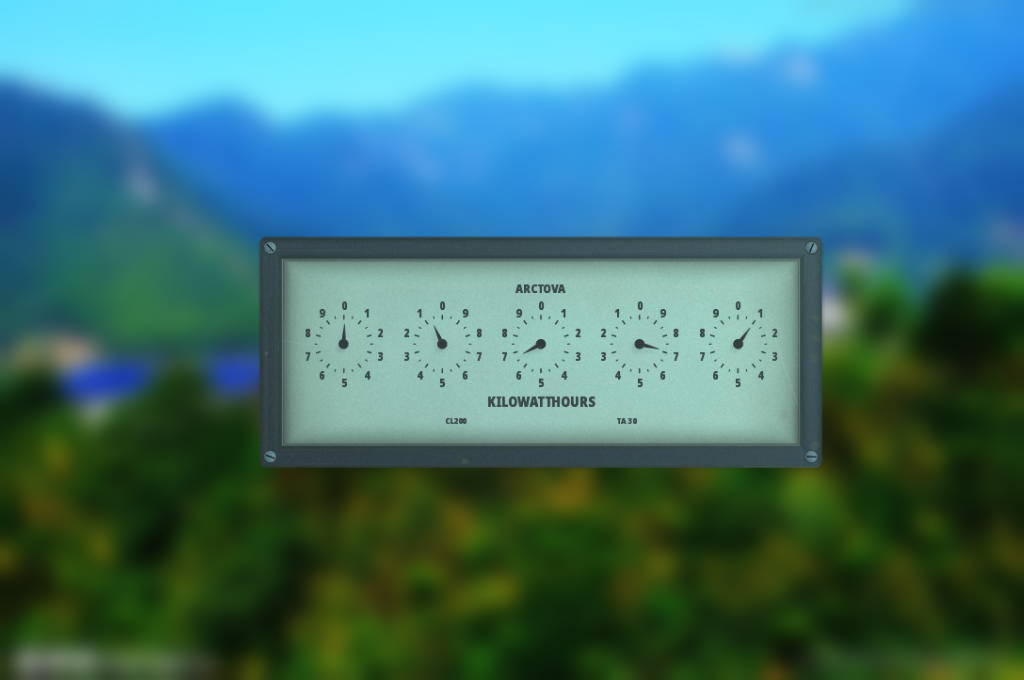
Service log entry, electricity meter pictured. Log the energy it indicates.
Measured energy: 671 kWh
